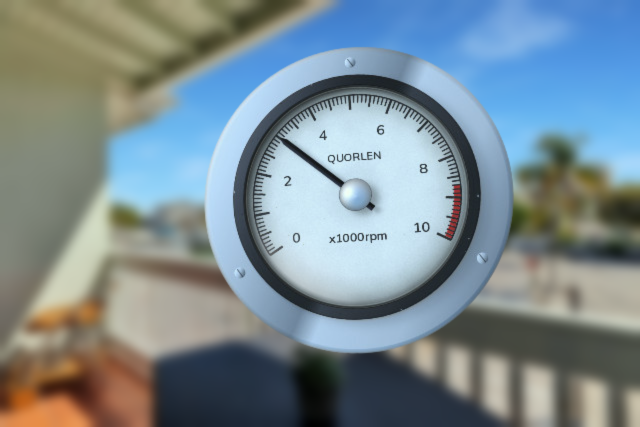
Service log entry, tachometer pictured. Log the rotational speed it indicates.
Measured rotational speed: 3000 rpm
